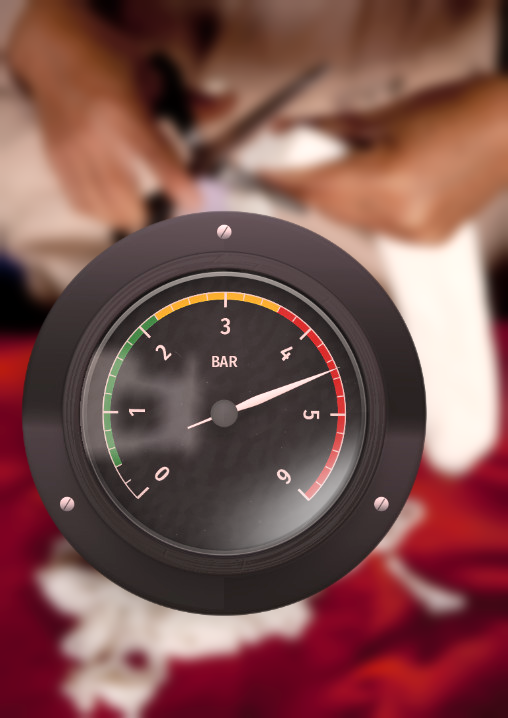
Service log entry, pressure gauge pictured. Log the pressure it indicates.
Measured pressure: 4.5 bar
